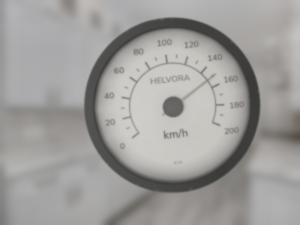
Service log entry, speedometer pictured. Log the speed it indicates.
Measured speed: 150 km/h
